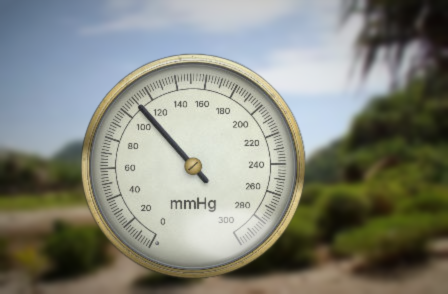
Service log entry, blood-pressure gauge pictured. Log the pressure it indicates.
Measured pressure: 110 mmHg
